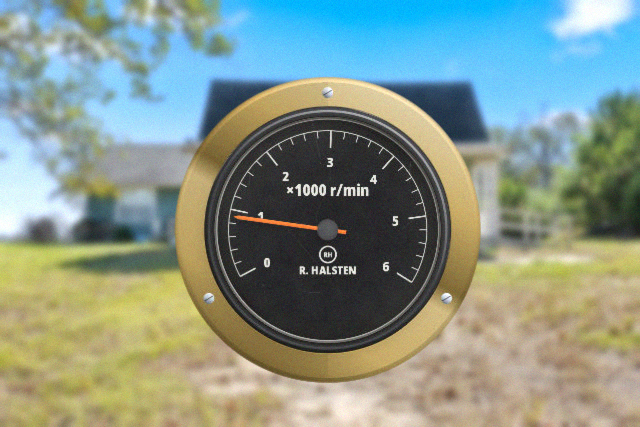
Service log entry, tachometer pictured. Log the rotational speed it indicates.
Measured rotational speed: 900 rpm
